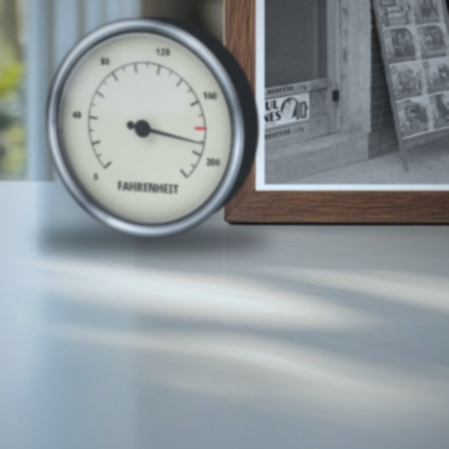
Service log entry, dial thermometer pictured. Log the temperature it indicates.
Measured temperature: 190 °F
